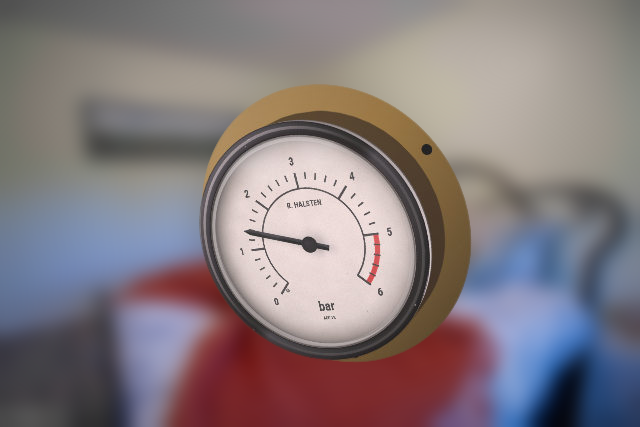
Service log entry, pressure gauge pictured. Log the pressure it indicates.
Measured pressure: 1.4 bar
